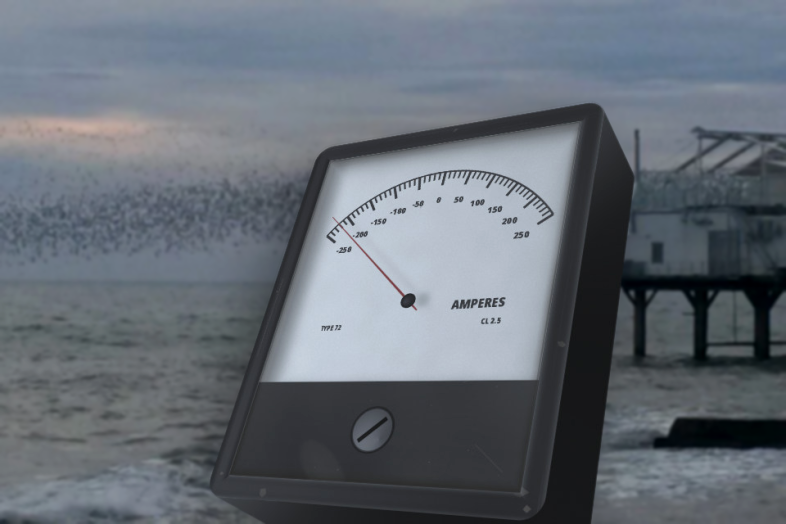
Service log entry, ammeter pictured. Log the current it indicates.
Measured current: -220 A
